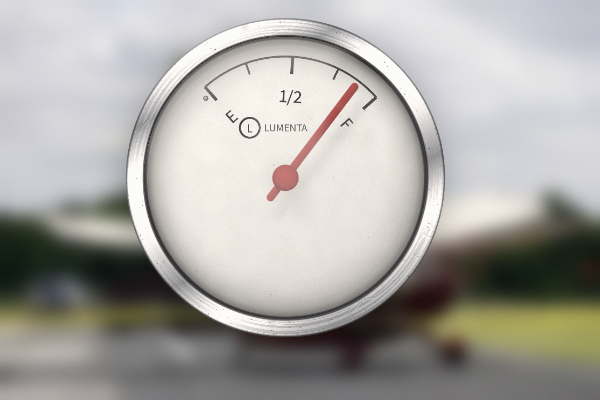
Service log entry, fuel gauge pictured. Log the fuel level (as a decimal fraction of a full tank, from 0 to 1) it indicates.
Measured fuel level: 0.875
